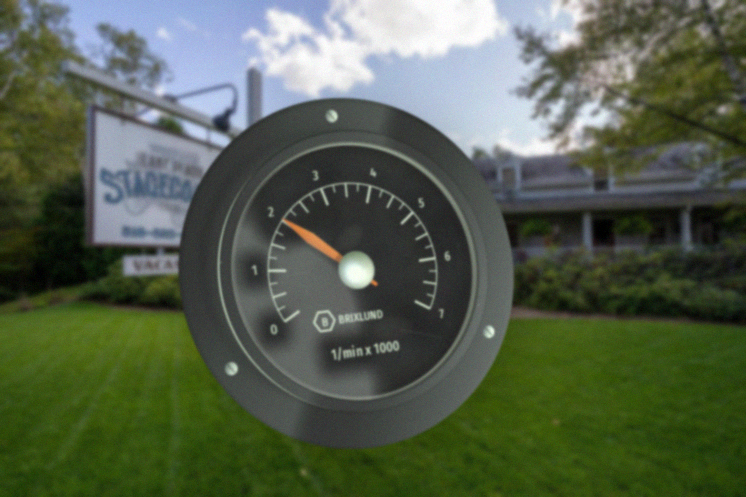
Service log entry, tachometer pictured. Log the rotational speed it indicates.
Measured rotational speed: 2000 rpm
